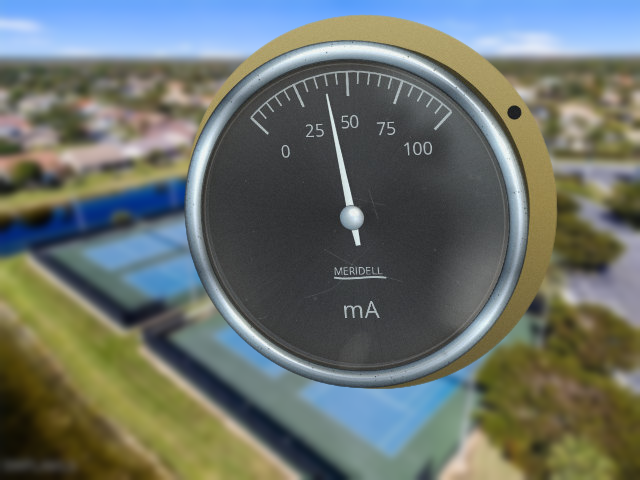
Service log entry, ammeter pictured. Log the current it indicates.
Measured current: 40 mA
